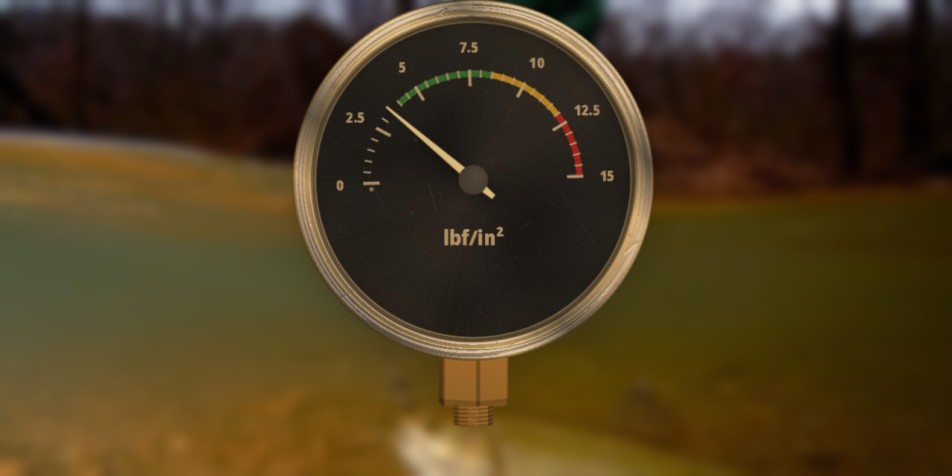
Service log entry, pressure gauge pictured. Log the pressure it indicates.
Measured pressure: 3.5 psi
